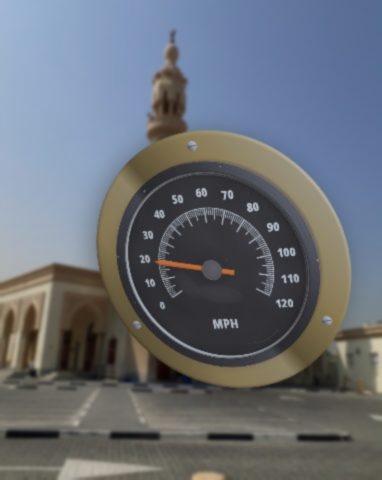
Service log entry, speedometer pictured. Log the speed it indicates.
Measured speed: 20 mph
